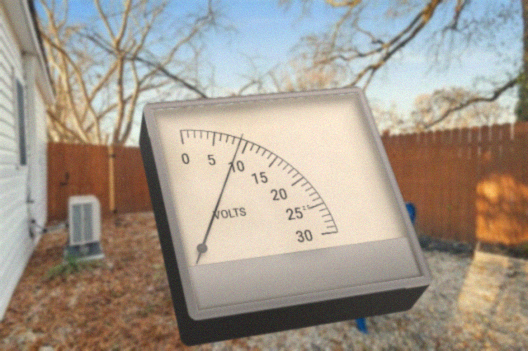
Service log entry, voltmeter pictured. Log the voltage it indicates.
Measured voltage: 9 V
